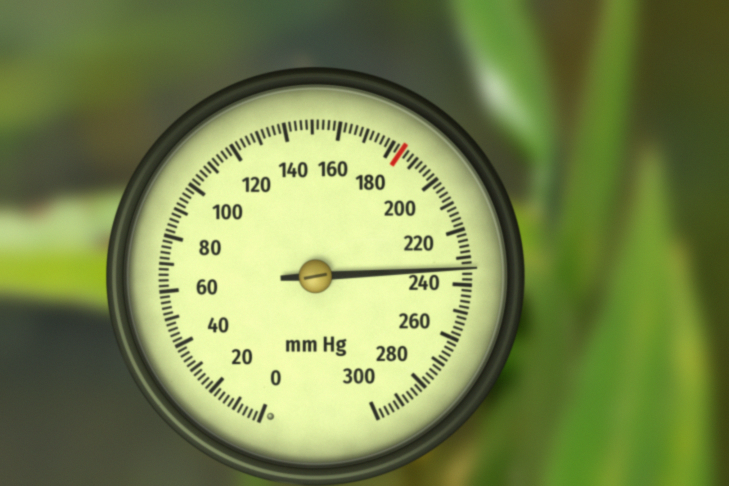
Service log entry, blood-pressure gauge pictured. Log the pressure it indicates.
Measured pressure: 234 mmHg
